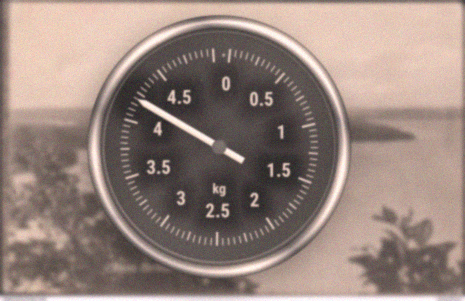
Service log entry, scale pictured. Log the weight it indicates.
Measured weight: 4.2 kg
